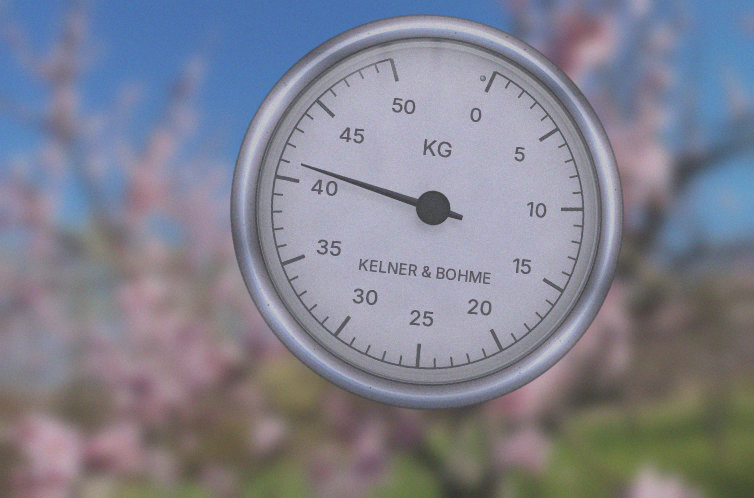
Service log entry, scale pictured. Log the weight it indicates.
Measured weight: 41 kg
